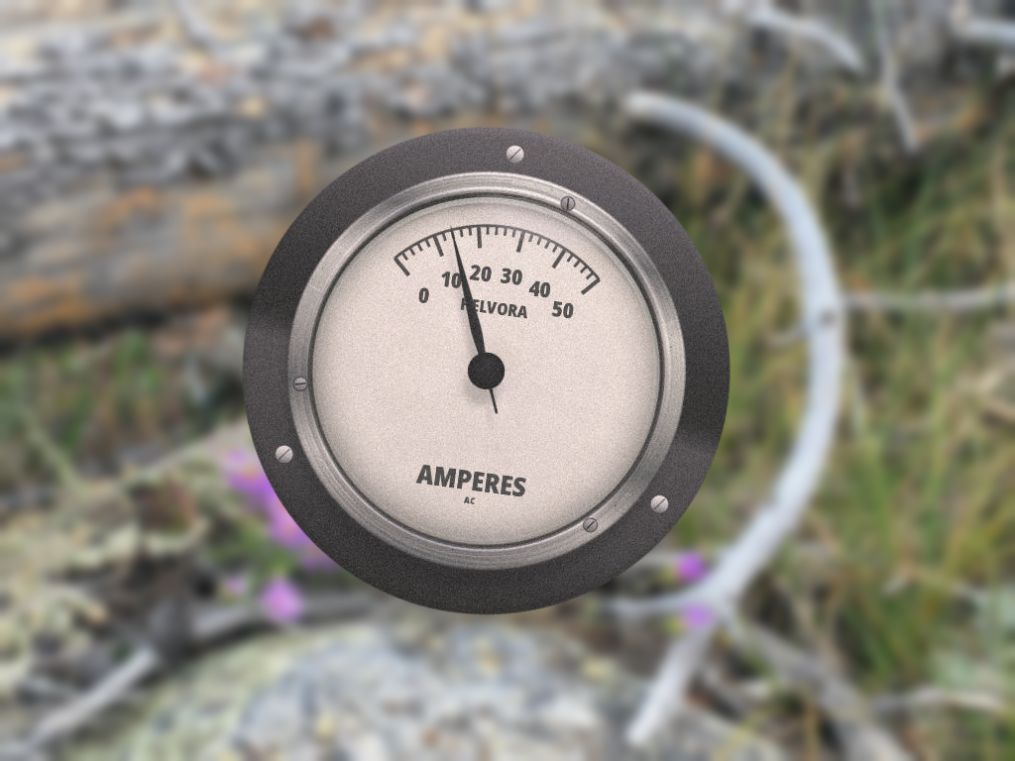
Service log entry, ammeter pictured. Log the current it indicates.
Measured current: 14 A
